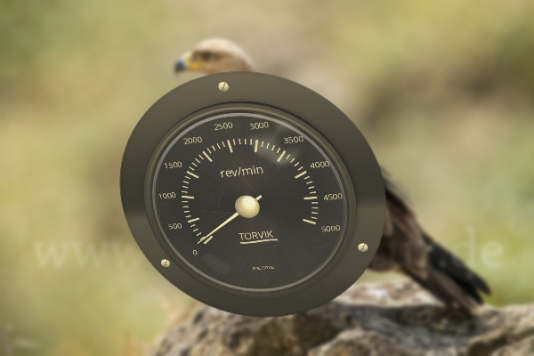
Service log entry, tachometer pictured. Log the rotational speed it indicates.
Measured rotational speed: 100 rpm
